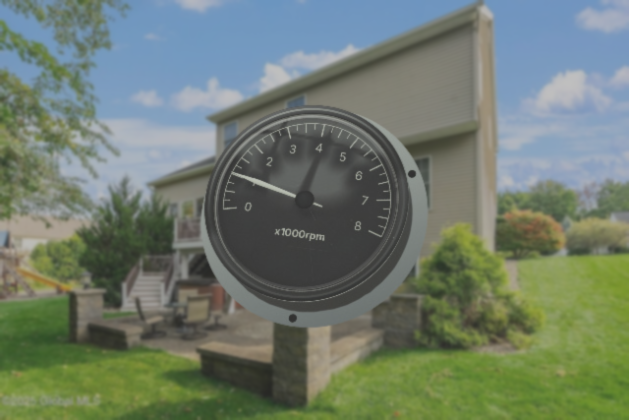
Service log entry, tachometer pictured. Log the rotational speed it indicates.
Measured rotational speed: 1000 rpm
